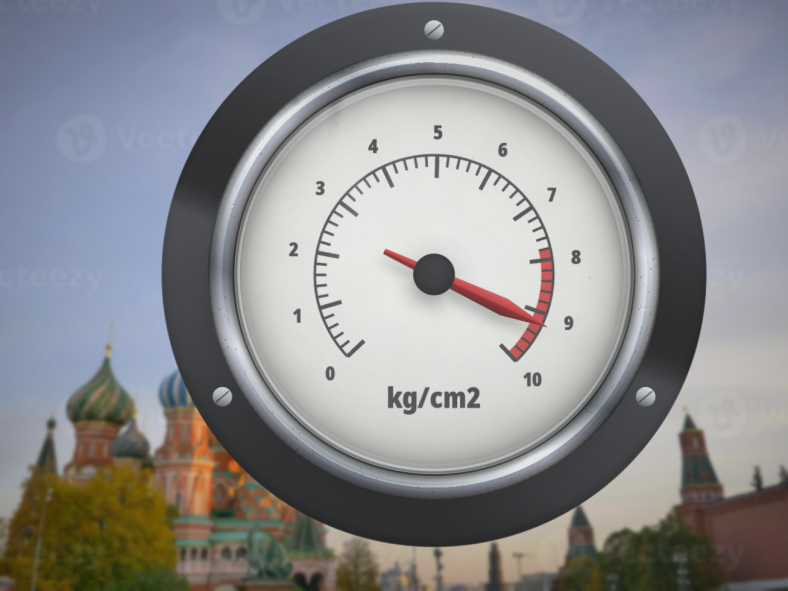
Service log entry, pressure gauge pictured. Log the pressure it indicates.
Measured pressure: 9.2 kg/cm²
